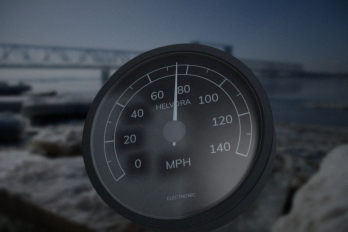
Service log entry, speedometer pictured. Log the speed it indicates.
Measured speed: 75 mph
